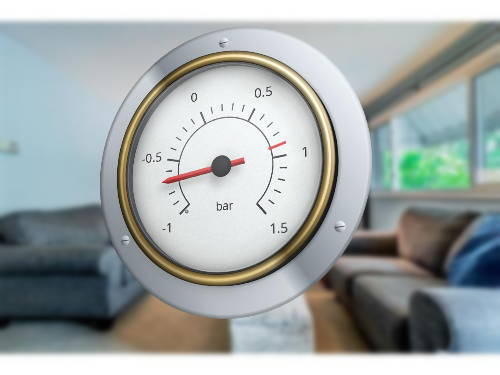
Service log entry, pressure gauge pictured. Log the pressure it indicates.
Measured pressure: -0.7 bar
